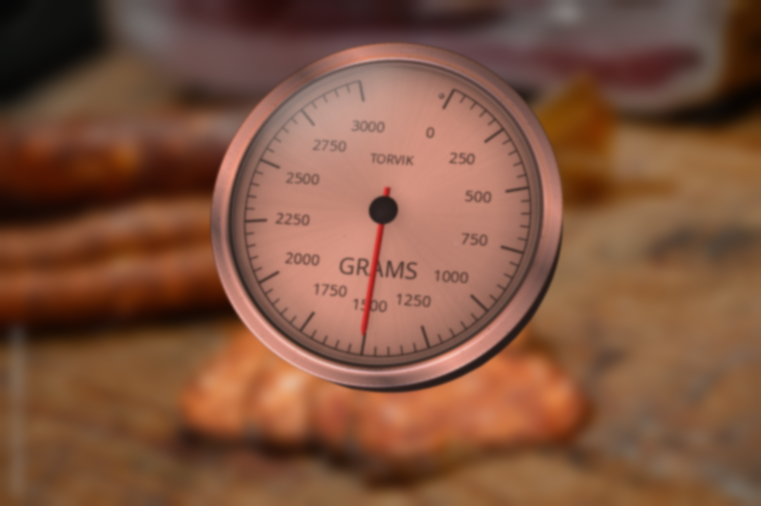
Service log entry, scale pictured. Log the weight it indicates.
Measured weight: 1500 g
